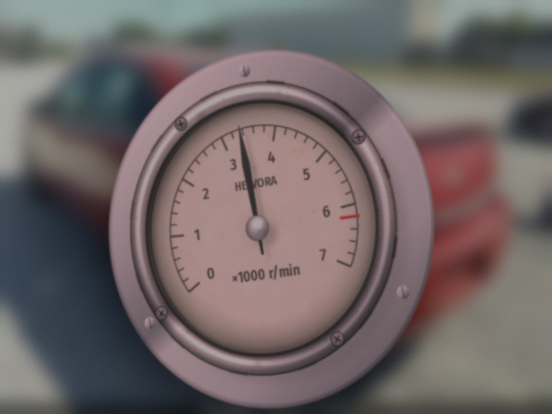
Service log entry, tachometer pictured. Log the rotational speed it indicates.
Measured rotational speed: 3400 rpm
